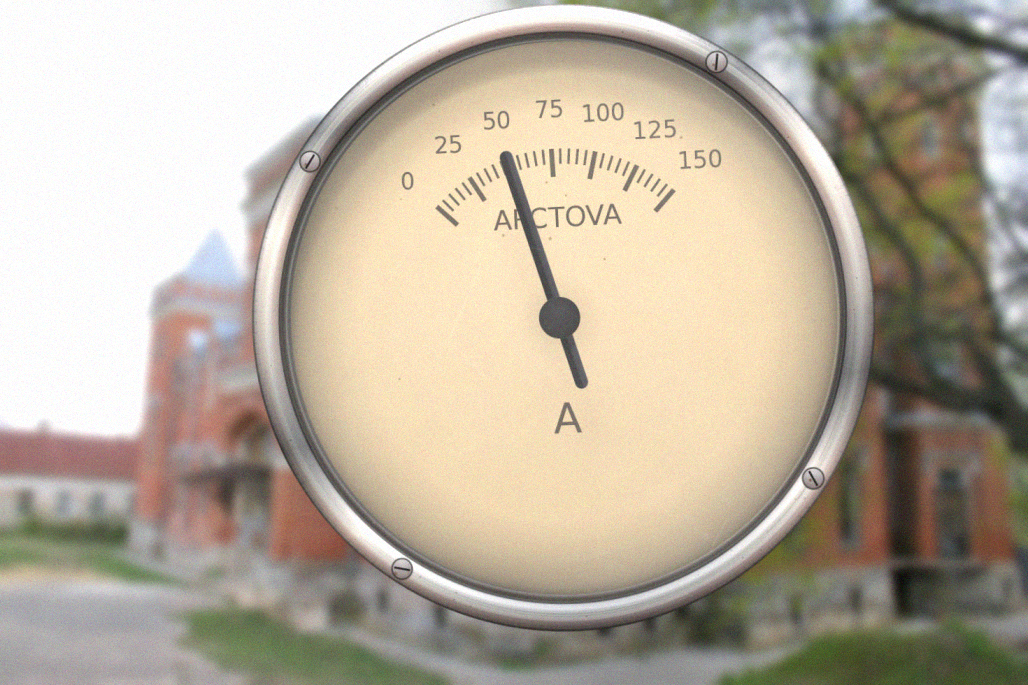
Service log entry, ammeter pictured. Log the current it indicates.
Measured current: 50 A
